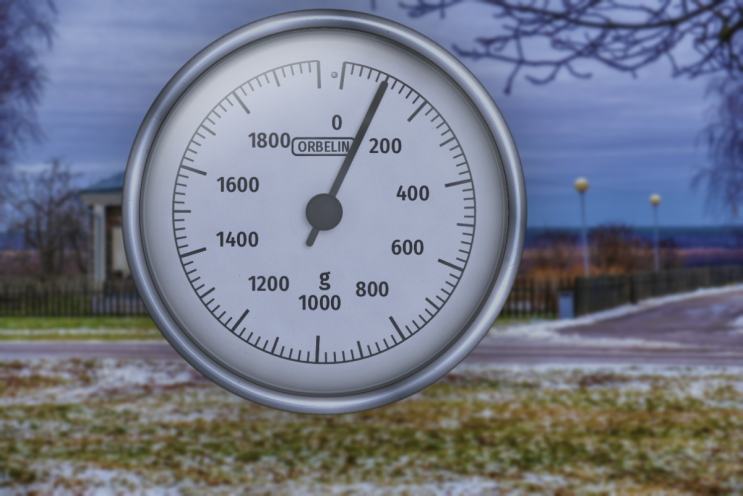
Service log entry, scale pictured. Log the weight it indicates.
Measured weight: 100 g
